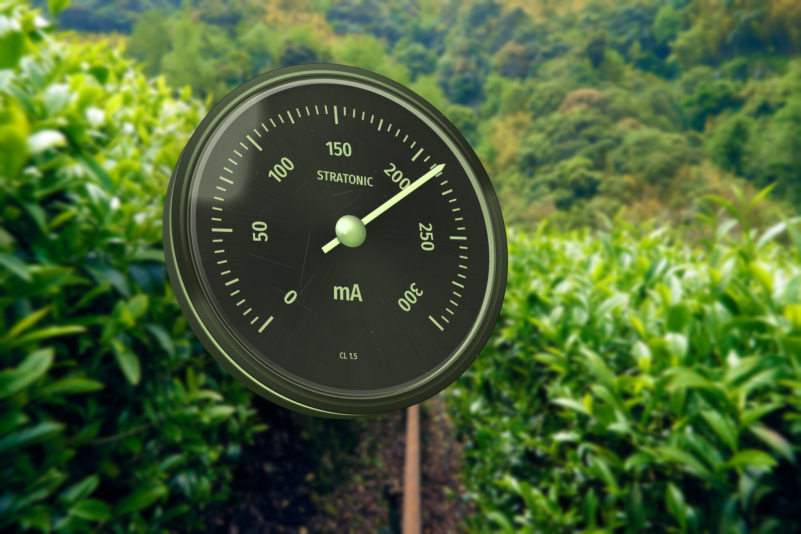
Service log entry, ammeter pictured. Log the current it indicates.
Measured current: 212.5 mA
